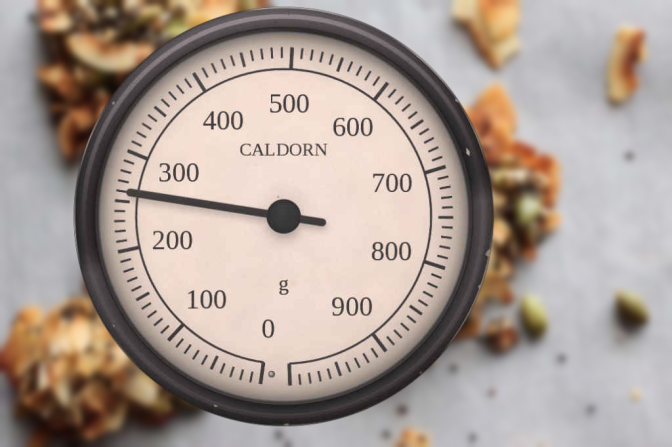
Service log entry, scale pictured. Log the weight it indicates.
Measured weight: 260 g
